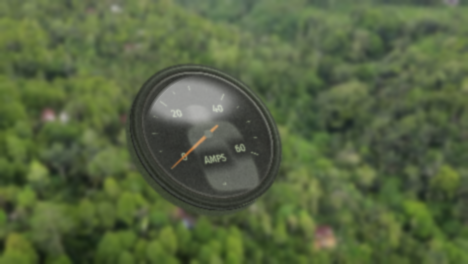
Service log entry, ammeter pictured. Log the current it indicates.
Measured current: 0 A
